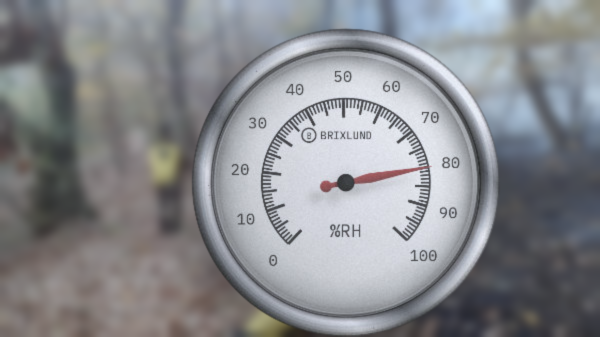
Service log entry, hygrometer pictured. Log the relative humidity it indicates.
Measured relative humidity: 80 %
